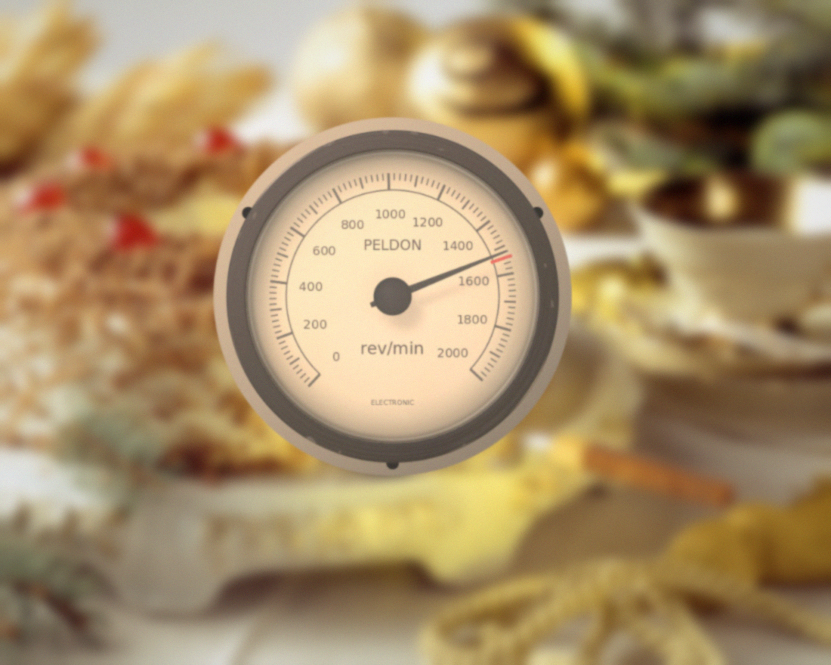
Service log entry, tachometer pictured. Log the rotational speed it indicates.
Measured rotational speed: 1520 rpm
